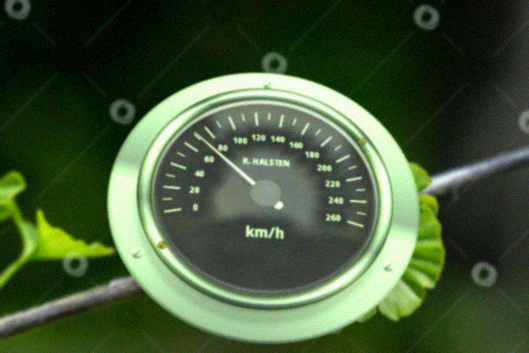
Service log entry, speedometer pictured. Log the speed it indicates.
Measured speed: 70 km/h
